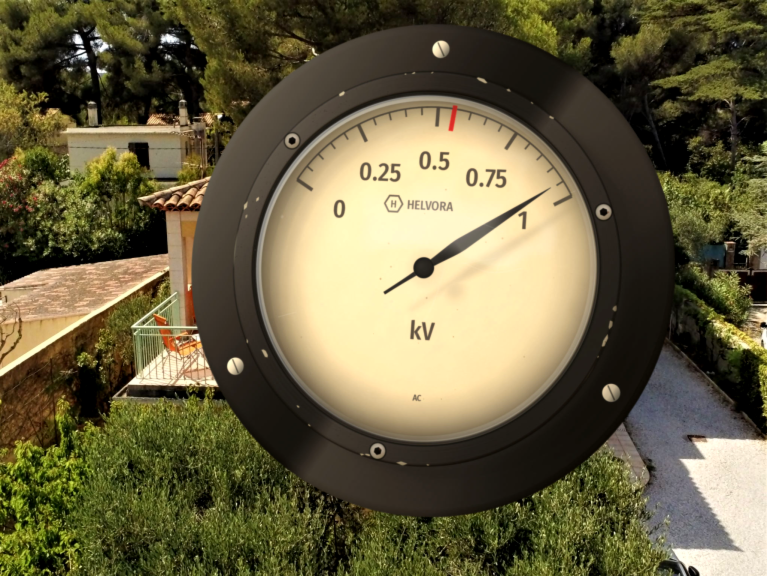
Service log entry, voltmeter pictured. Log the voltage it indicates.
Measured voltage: 0.95 kV
